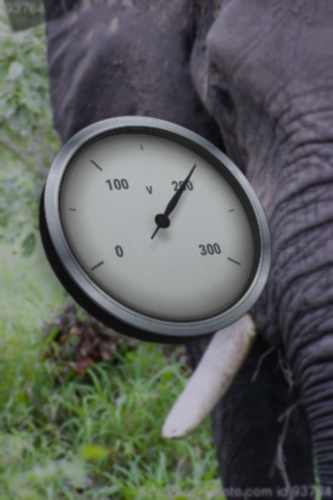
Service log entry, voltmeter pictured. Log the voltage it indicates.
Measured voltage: 200 V
